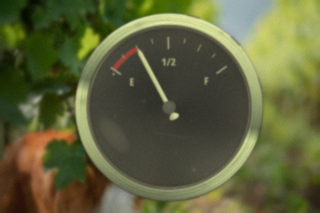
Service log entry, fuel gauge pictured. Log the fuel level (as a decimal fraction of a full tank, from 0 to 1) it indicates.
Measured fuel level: 0.25
